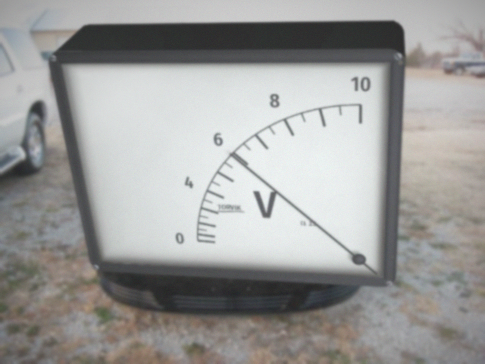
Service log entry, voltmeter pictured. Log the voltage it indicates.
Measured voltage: 6 V
